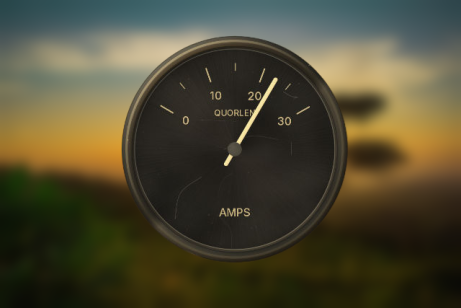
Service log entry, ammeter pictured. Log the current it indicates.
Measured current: 22.5 A
